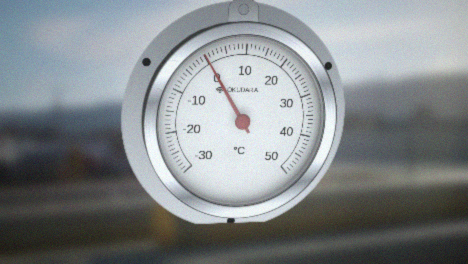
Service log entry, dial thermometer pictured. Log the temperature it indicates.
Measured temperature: 0 °C
